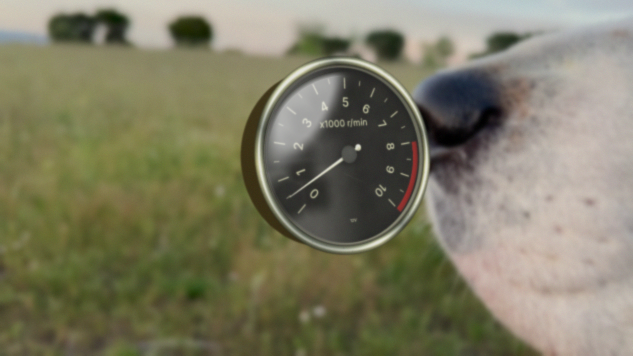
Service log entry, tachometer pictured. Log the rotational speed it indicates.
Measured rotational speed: 500 rpm
